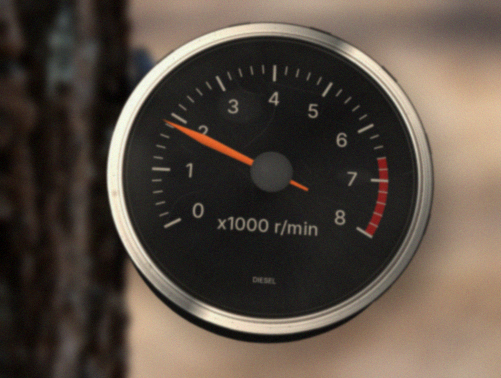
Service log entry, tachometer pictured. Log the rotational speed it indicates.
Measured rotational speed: 1800 rpm
